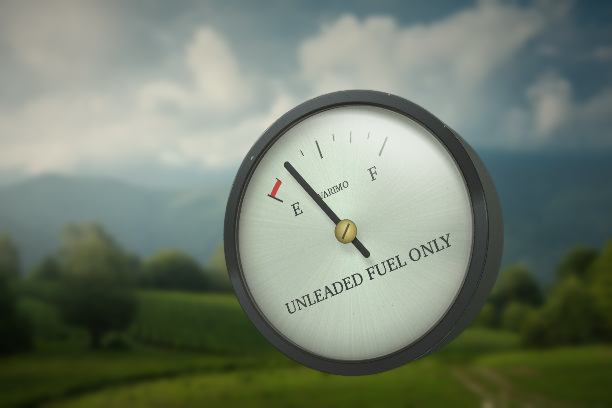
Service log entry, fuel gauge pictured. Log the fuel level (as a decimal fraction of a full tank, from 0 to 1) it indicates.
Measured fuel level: 0.25
